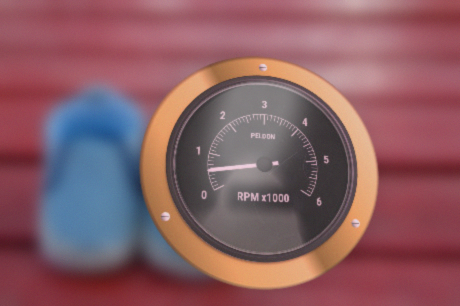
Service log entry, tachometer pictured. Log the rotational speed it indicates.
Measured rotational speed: 500 rpm
